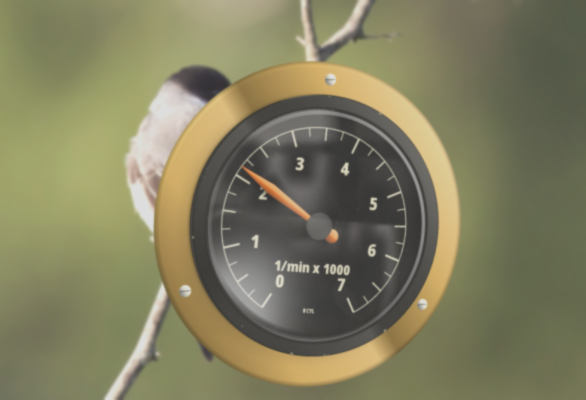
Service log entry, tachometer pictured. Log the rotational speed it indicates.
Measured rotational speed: 2125 rpm
